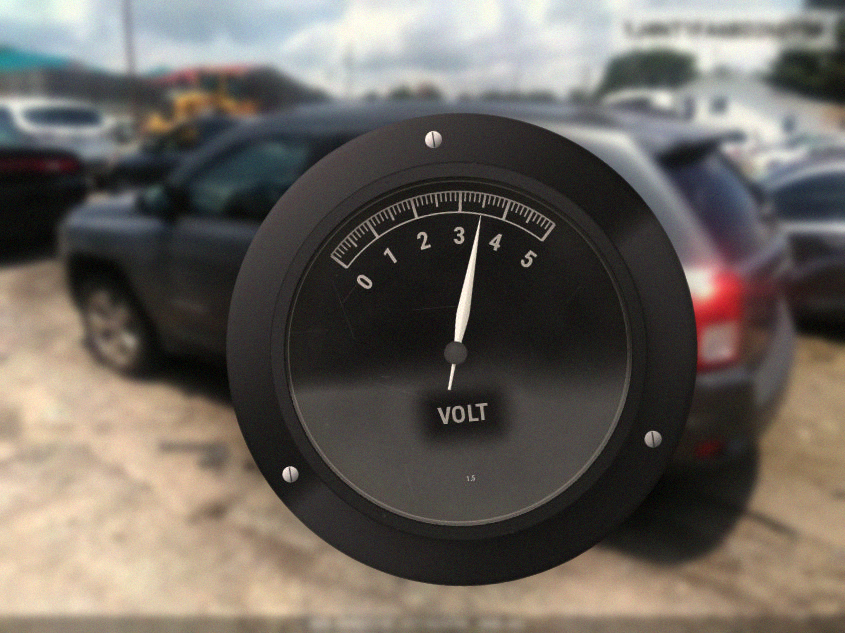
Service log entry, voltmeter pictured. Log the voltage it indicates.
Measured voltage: 3.5 V
